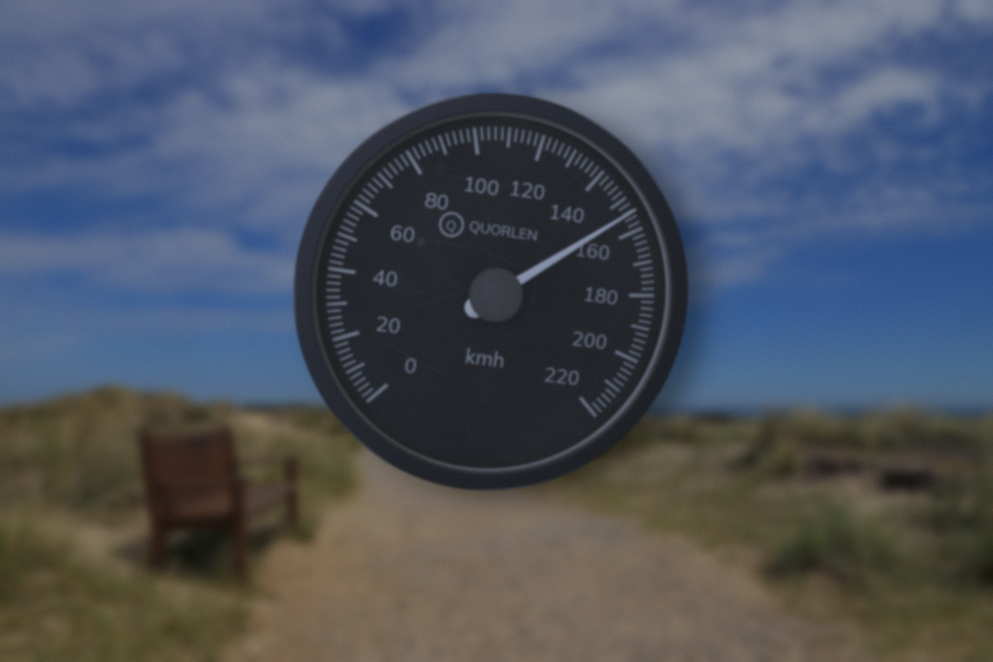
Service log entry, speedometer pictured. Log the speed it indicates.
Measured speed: 154 km/h
